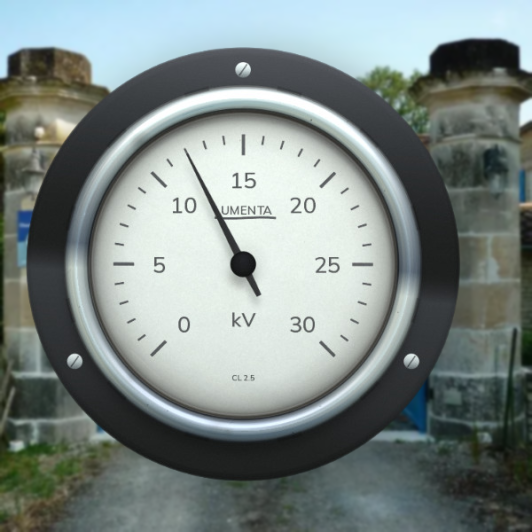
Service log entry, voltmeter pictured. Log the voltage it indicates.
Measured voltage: 12 kV
